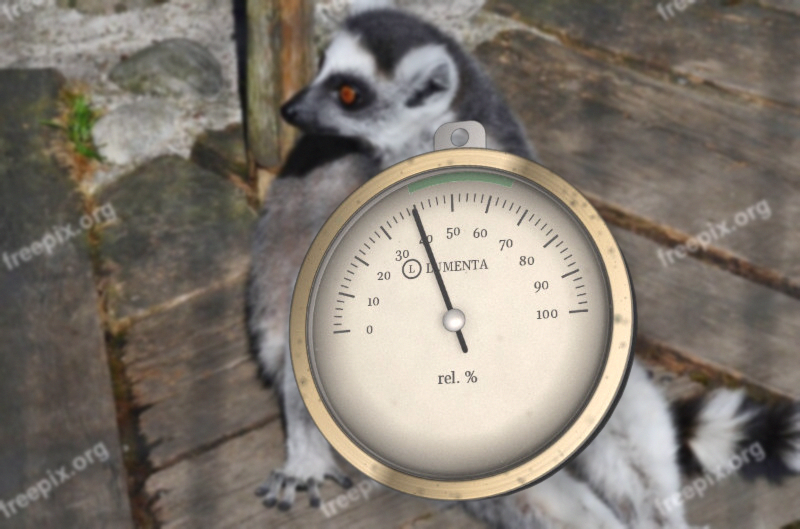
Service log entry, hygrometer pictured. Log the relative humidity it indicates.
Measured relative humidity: 40 %
